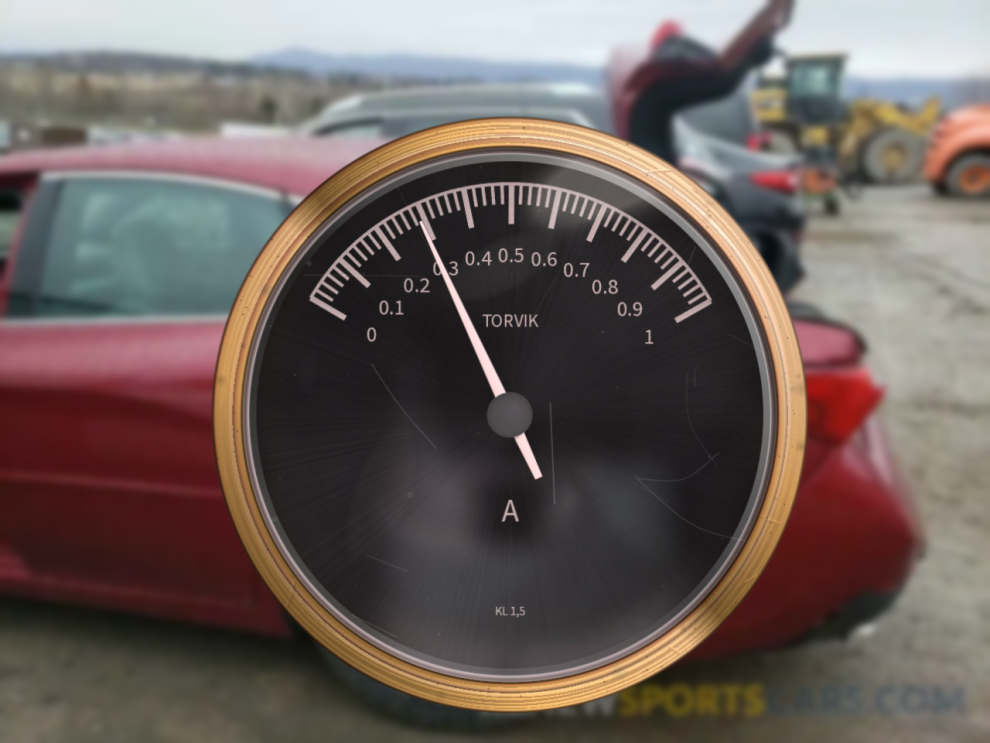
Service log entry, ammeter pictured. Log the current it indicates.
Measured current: 0.29 A
